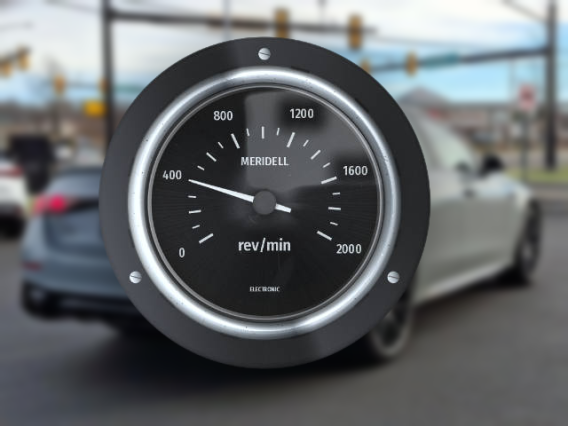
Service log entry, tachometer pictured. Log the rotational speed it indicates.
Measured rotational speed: 400 rpm
